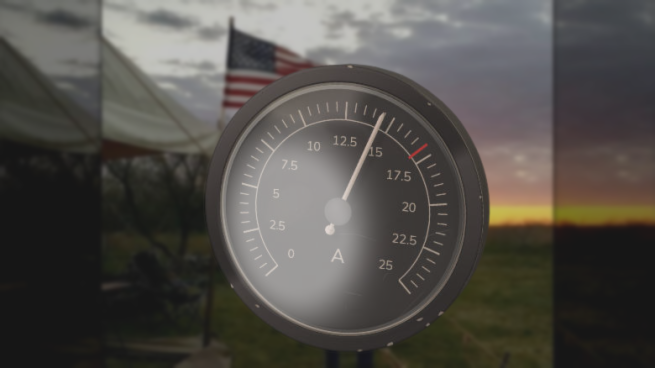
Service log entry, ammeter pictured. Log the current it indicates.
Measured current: 14.5 A
